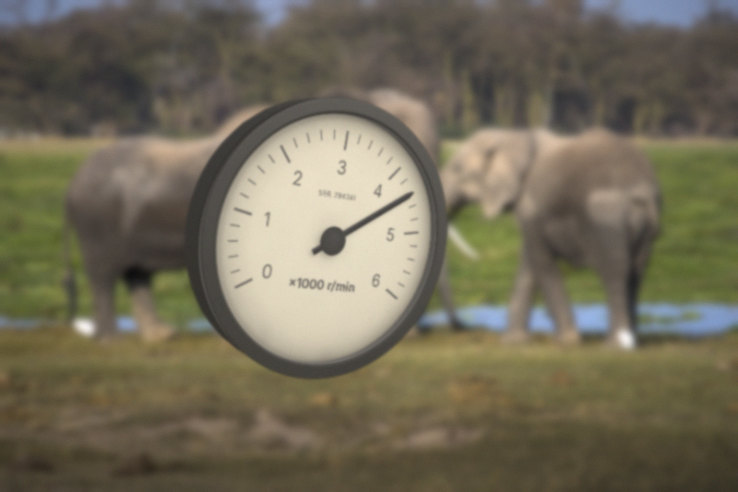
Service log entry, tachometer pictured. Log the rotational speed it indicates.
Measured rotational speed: 4400 rpm
